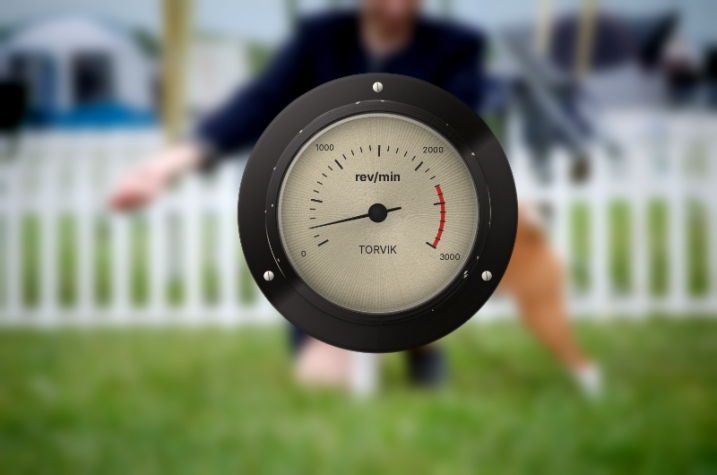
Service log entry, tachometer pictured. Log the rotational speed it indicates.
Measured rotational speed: 200 rpm
